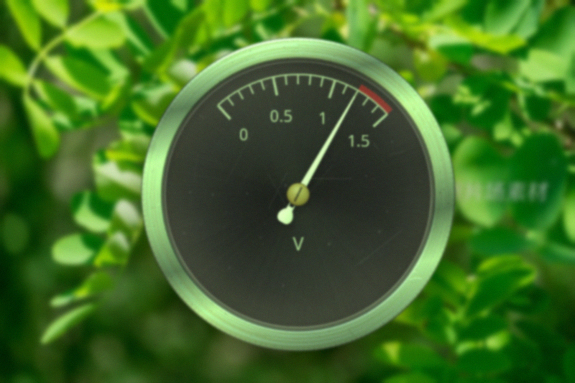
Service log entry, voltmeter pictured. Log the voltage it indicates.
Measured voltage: 1.2 V
